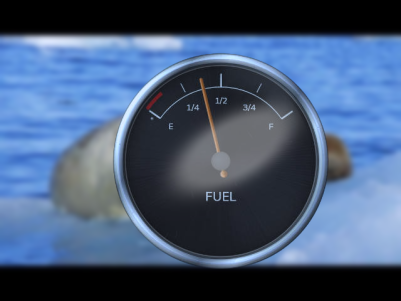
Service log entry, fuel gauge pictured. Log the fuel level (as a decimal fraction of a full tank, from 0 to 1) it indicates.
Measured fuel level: 0.375
